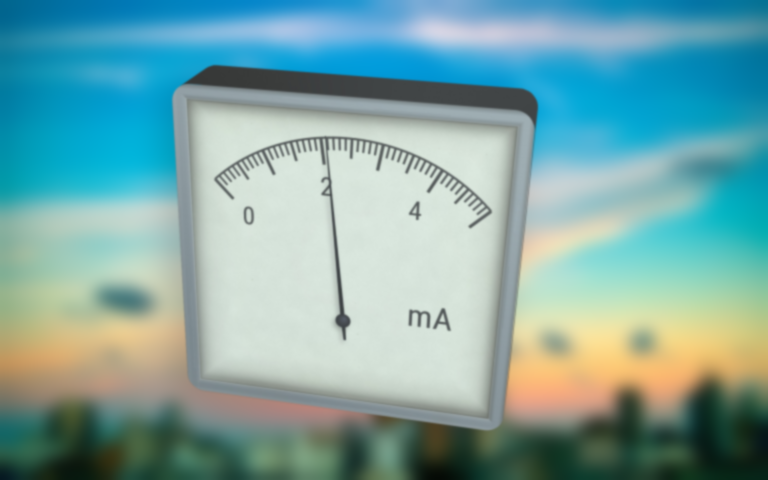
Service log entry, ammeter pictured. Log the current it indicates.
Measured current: 2.1 mA
